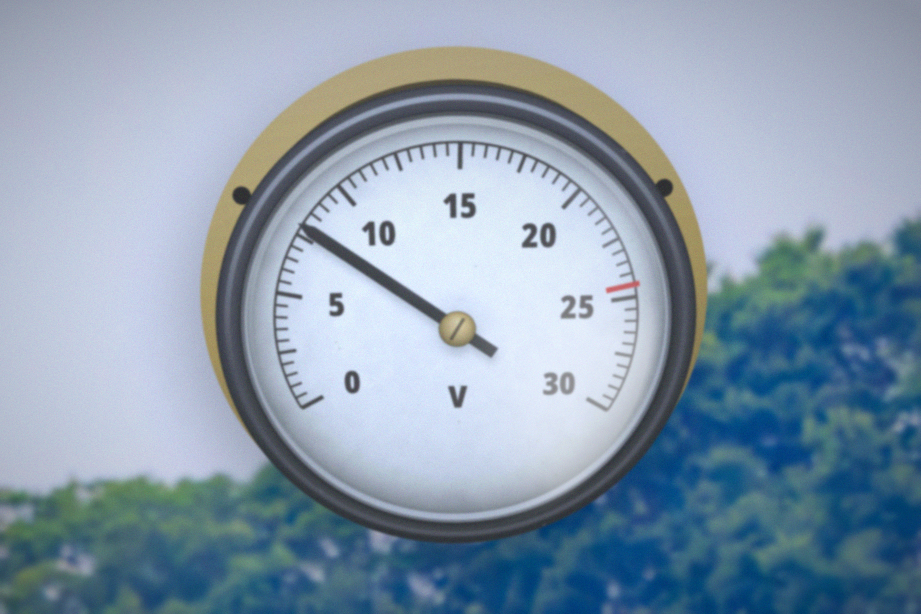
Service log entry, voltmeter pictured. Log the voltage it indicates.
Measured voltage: 8 V
